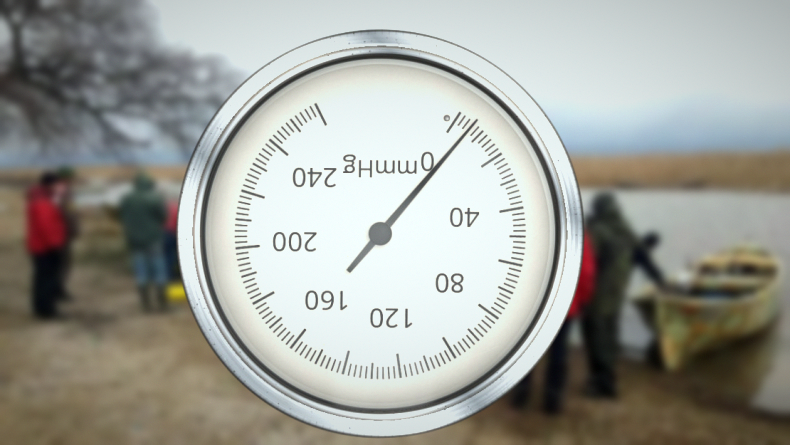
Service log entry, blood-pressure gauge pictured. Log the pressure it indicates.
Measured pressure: 6 mmHg
